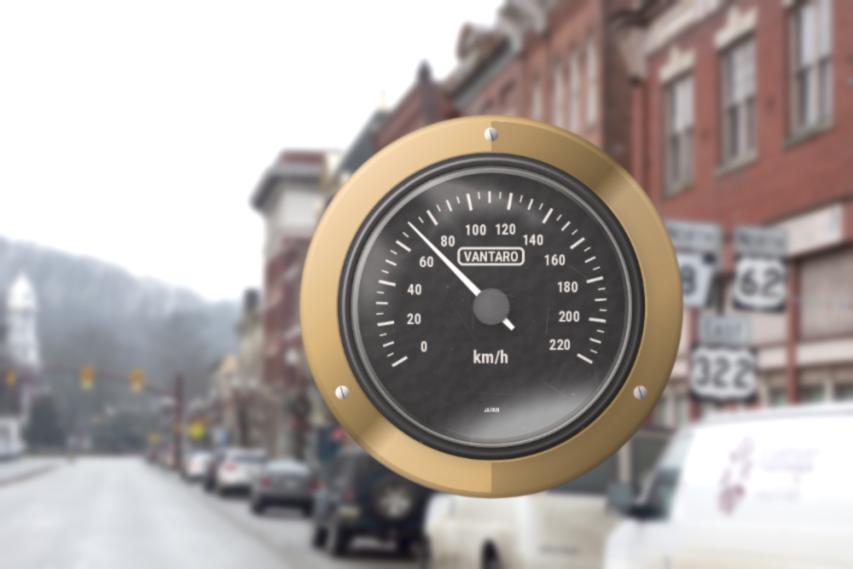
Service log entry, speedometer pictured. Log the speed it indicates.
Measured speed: 70 km/h
